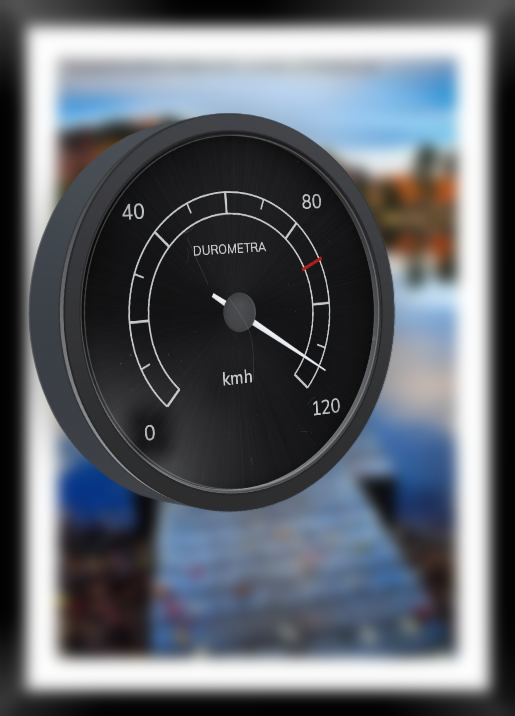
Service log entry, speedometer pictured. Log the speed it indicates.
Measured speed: 115 km/h
